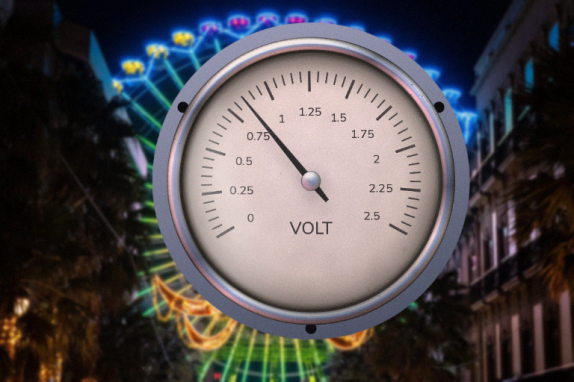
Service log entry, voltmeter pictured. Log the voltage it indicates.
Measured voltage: 0.85 V
